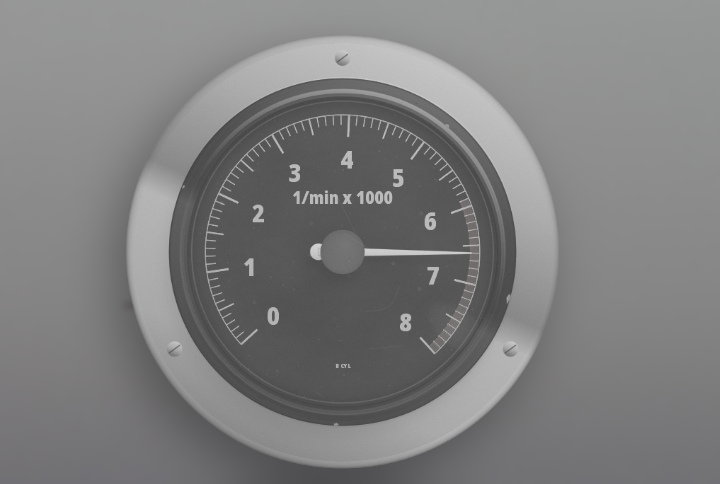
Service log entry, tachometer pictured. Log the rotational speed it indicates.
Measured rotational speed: 6600 rpm
